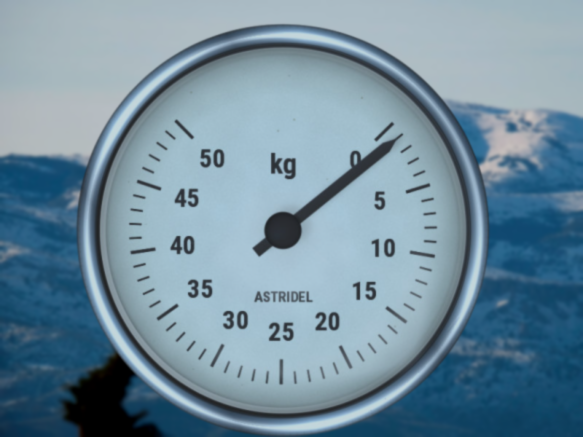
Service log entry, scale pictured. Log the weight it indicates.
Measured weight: 1 kg
